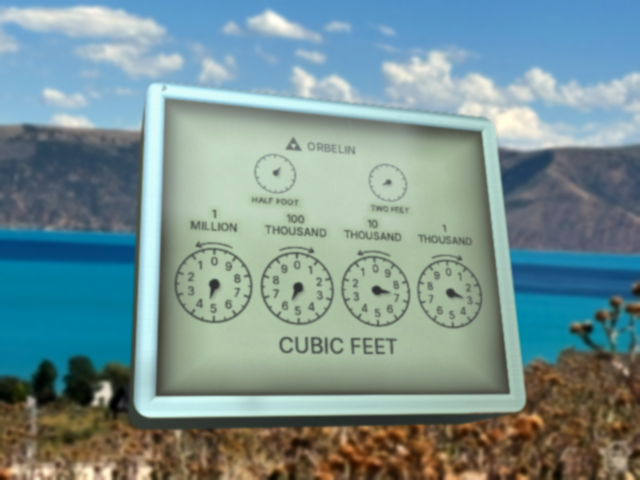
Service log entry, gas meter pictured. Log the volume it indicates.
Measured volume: 457300 ft³
